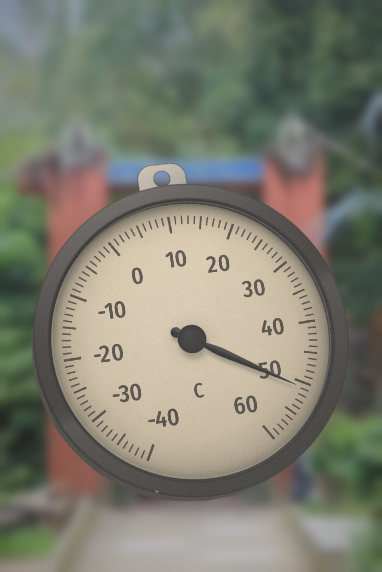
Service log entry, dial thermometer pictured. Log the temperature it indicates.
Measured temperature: 51 °C
